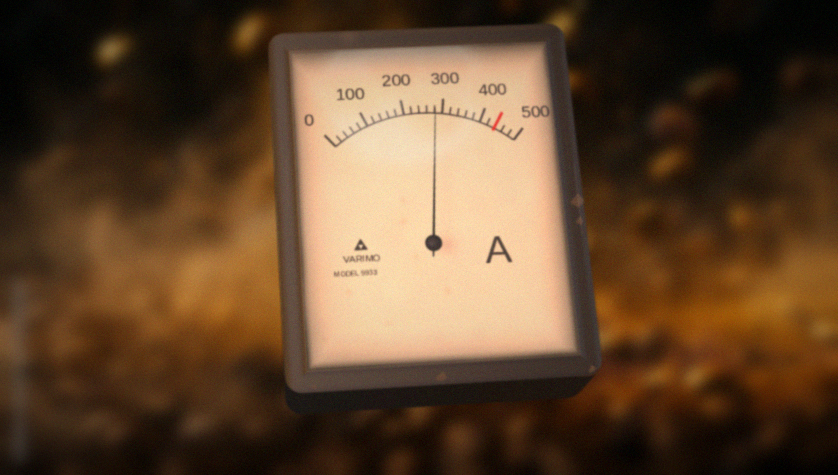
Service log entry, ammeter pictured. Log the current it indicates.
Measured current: 280 A
